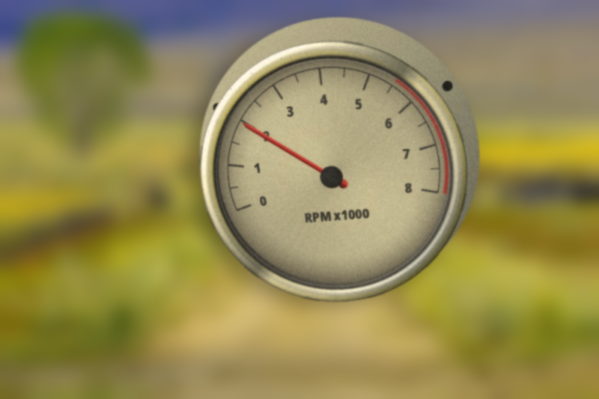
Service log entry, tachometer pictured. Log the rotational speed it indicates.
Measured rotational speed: 2000 rpm
